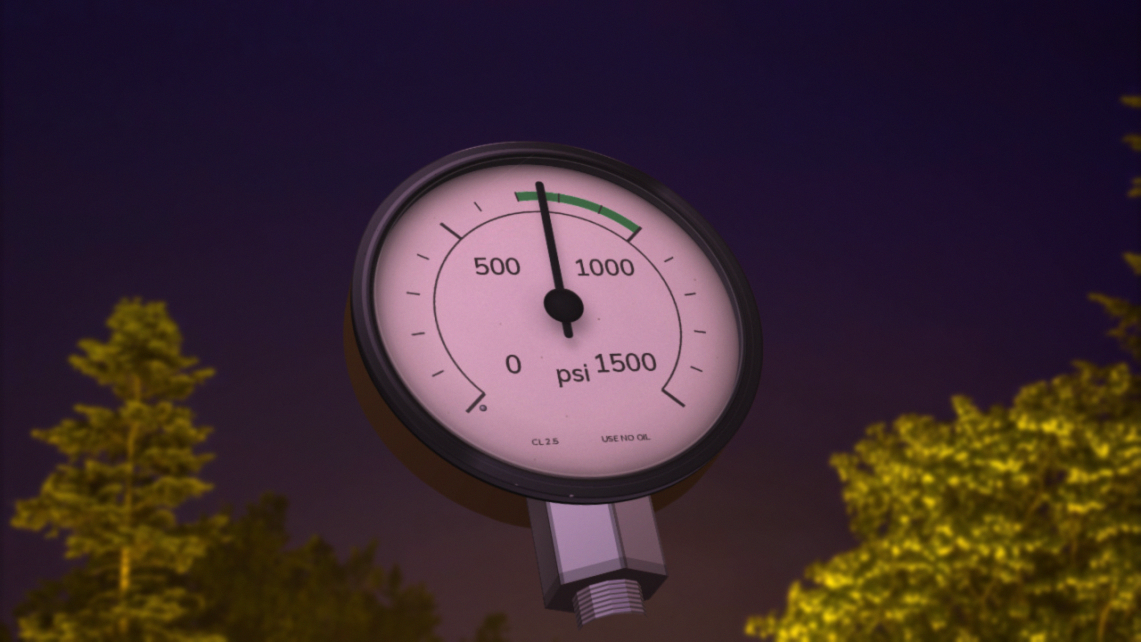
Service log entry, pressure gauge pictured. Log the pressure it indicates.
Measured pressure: 750 psi
